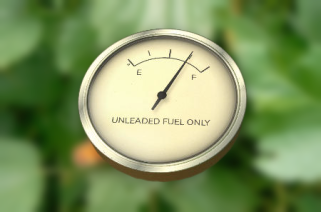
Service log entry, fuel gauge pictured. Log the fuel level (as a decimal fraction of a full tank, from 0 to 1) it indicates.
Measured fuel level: 0.75
